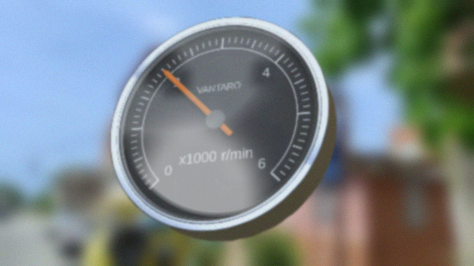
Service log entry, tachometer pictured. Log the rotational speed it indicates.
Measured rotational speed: 2000 rpm
